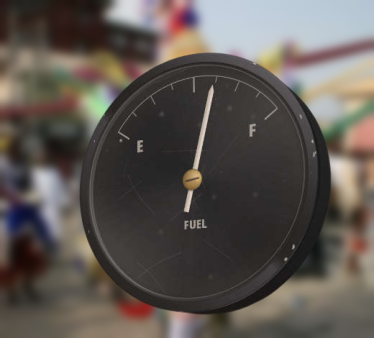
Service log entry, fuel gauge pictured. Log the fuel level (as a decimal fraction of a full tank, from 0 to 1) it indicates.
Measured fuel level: 0.625
